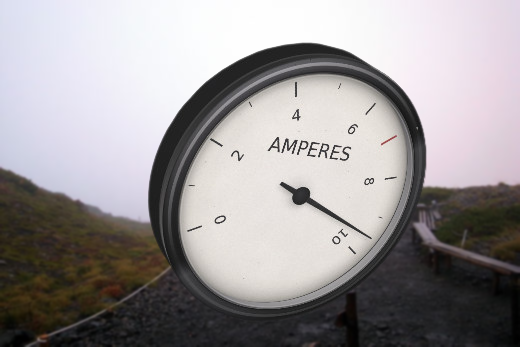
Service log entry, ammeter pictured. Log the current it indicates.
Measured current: 9.5 A
